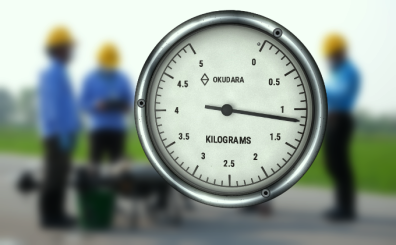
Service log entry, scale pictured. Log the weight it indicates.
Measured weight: 1.15 kg
